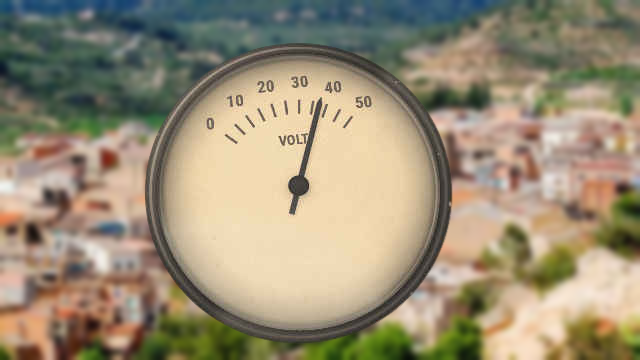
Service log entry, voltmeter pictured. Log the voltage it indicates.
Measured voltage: 37.5 V
